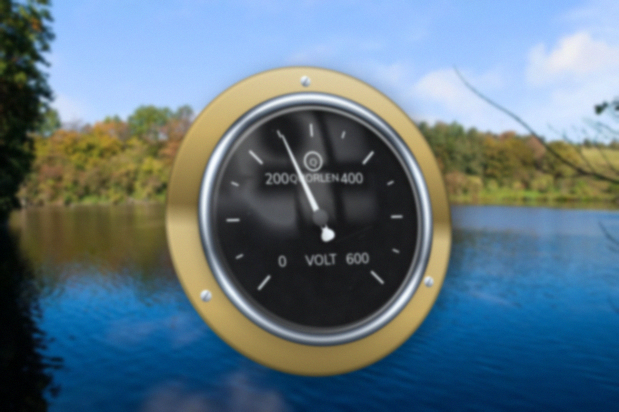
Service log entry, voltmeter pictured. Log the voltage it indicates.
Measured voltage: 250 V
